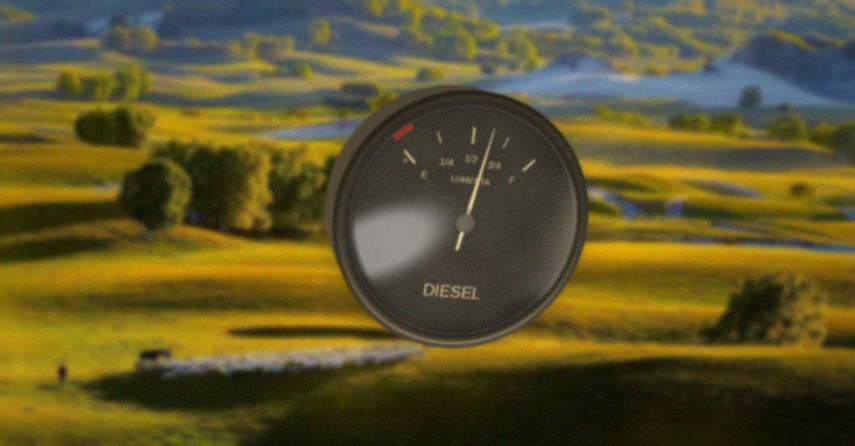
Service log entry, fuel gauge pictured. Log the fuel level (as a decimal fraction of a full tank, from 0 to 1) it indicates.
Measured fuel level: 0.625
